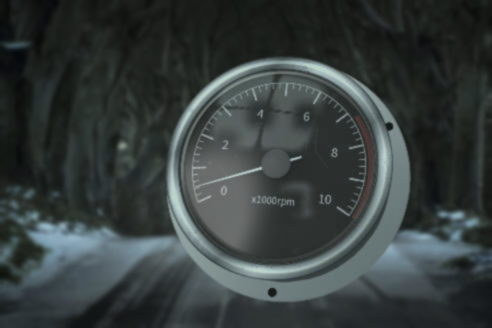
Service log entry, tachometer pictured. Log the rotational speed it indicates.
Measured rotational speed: 400 rpm
